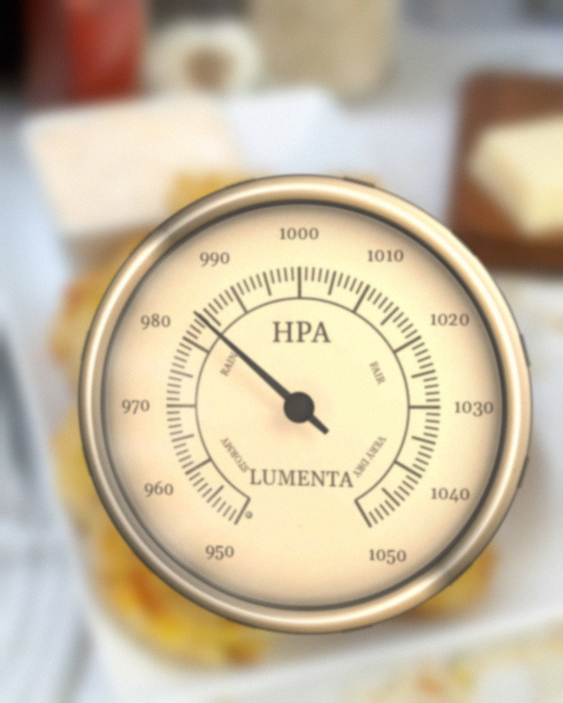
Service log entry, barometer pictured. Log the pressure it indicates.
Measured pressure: 984 hPa
